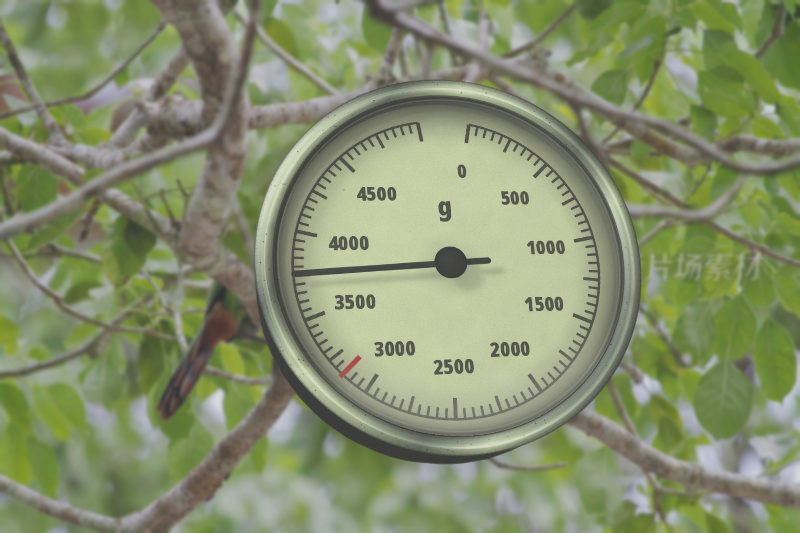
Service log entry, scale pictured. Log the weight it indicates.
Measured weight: 3750 g
